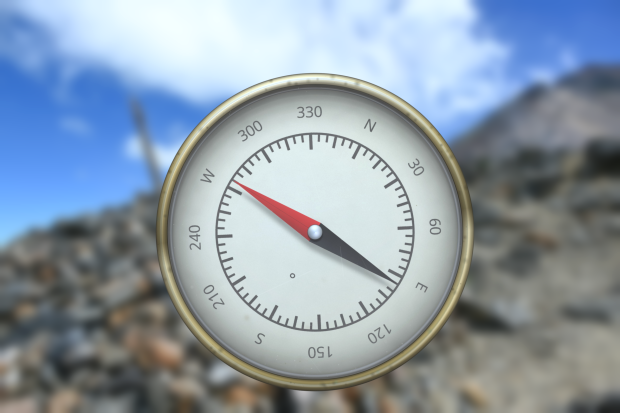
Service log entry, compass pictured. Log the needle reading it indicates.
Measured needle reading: 275 °
